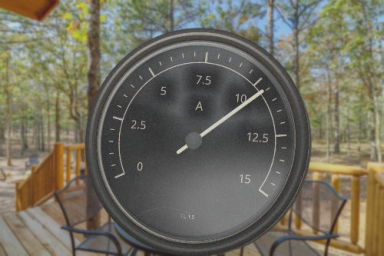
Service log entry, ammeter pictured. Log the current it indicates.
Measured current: 10.5 A
